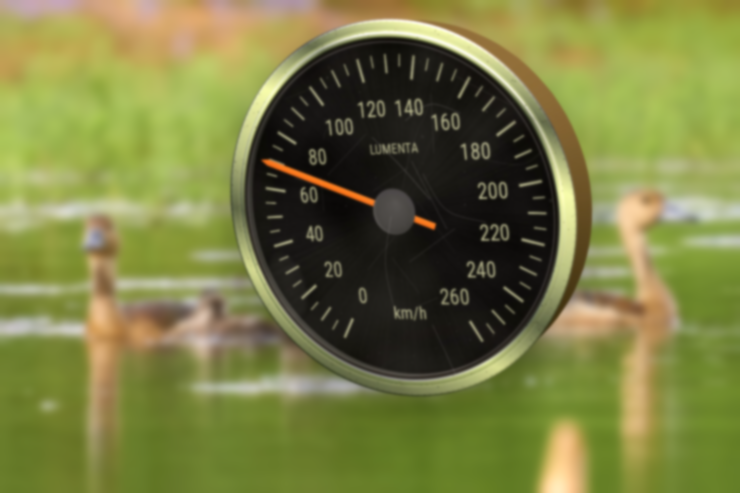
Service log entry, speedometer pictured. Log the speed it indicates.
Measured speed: 70 km/h
